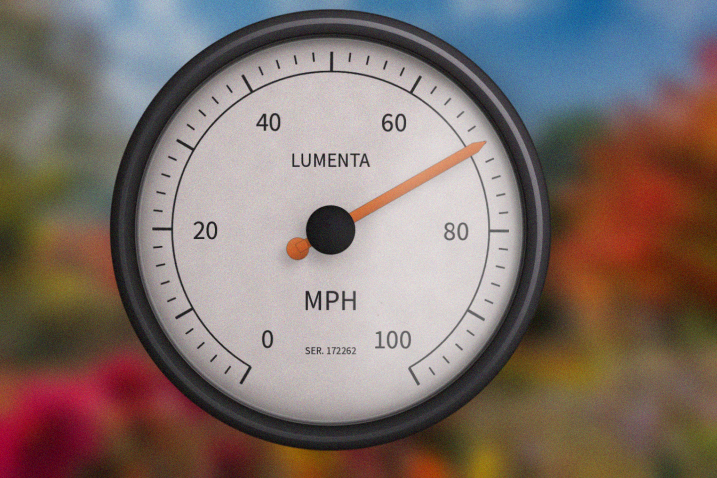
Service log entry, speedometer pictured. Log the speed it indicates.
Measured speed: 70 mph
